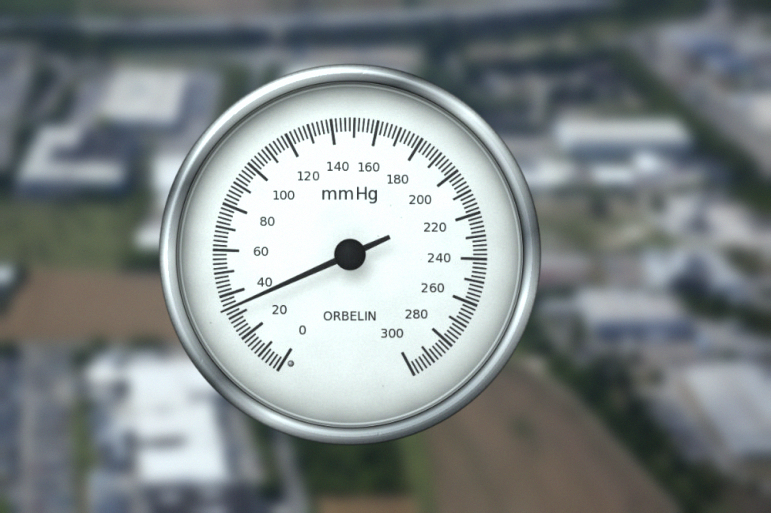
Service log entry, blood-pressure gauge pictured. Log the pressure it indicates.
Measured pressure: 34 mmHg
